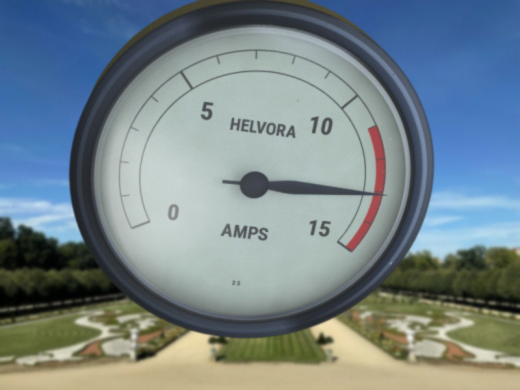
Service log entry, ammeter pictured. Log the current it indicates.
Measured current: 13 A
